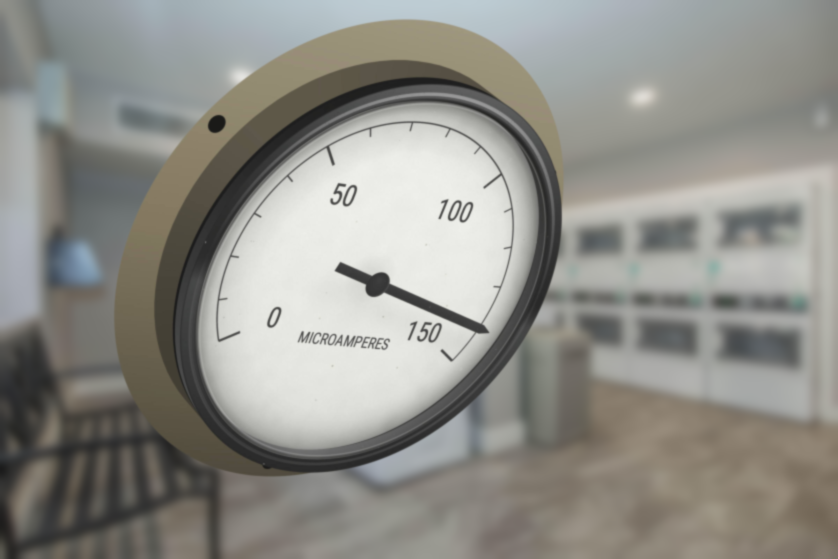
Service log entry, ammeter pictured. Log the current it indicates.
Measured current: 140 µA
